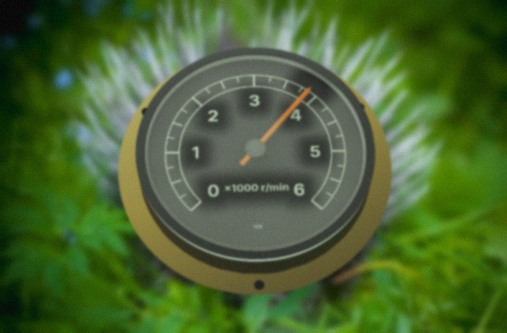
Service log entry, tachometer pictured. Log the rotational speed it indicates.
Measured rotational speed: 3875 rpm
